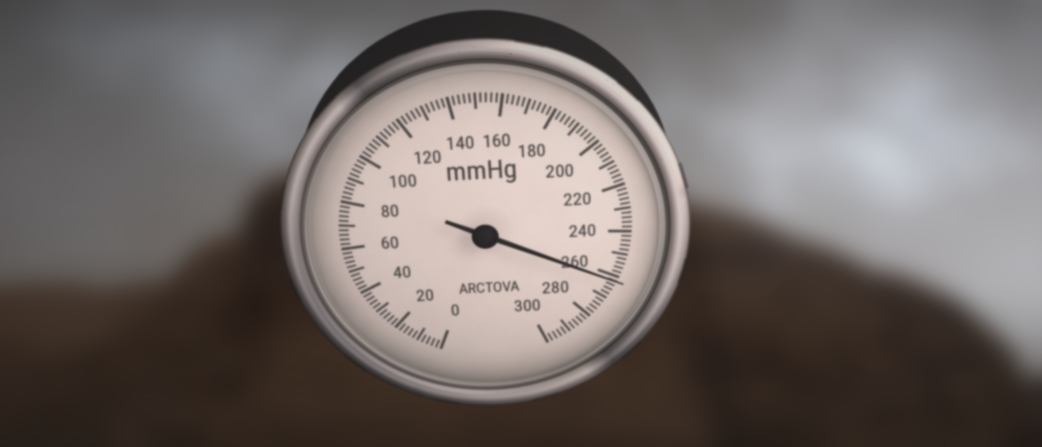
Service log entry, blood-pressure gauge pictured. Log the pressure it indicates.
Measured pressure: 260 mmHg
